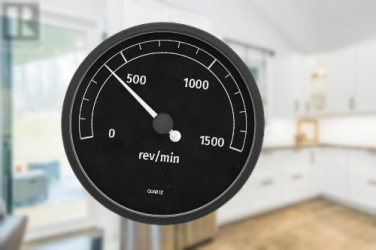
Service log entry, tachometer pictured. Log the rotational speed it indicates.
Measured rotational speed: 400 rpm
